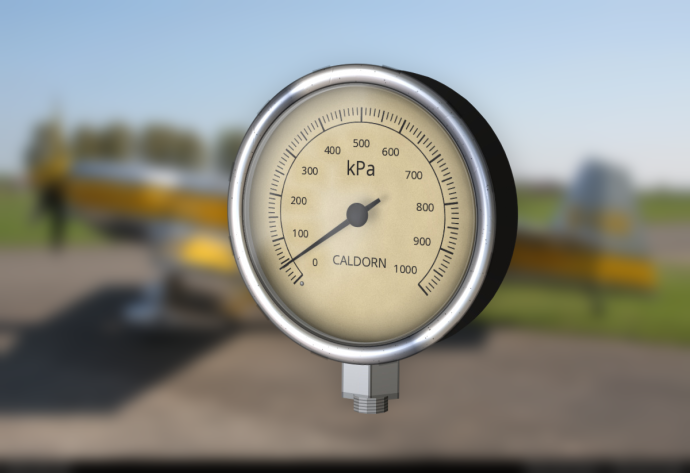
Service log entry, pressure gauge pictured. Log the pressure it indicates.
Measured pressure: 40 kPa
